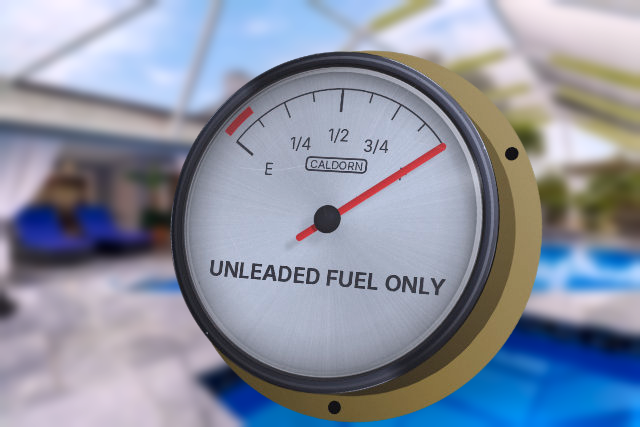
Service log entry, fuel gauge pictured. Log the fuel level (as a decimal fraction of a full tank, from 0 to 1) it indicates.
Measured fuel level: 1
